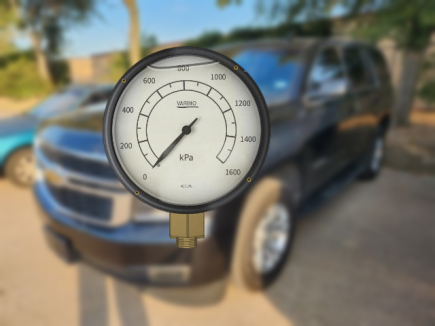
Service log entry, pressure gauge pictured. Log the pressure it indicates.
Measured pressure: 0 kPa
